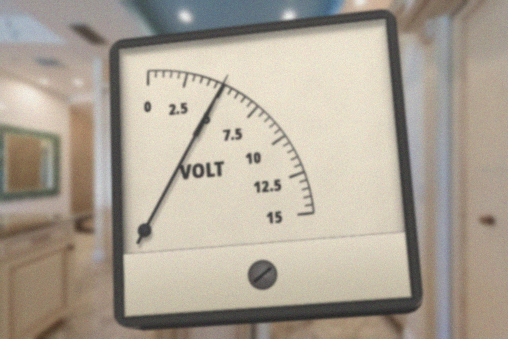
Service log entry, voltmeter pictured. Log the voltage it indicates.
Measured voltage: 5 V
